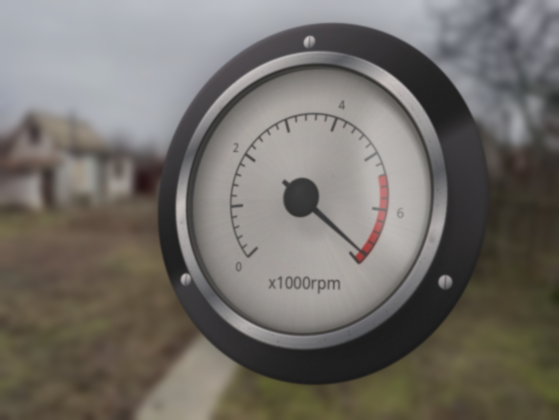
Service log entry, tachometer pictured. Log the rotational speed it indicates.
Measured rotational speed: 6800 rpm
